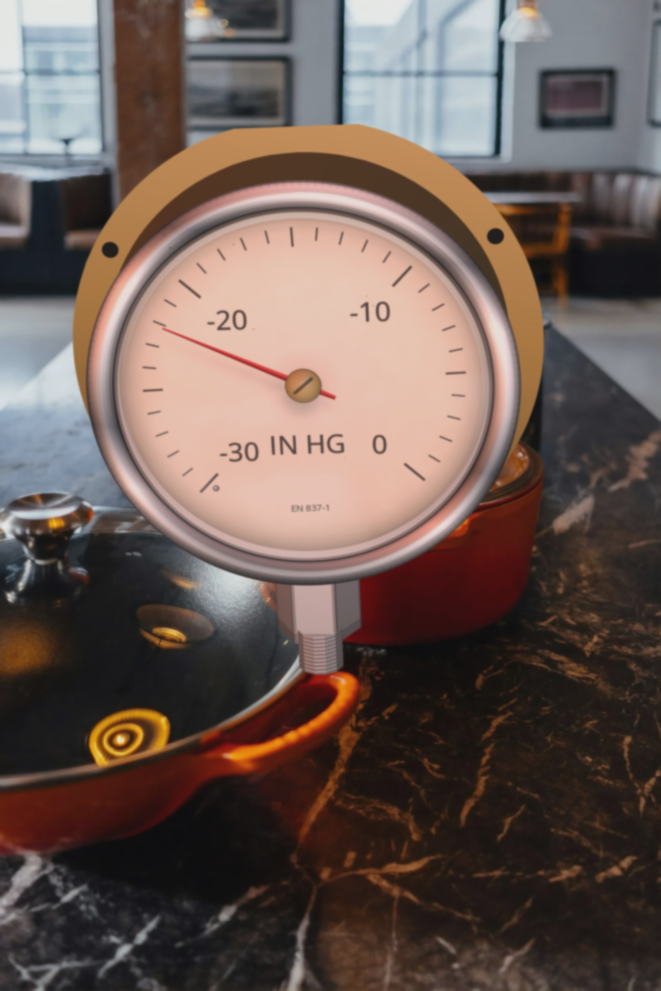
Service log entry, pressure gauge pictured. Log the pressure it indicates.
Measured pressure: -22 inHg
